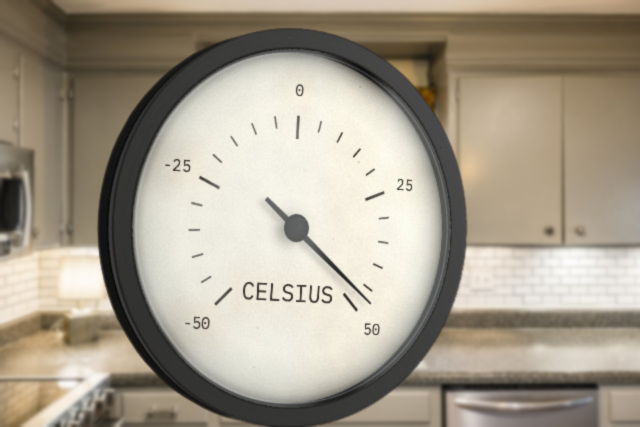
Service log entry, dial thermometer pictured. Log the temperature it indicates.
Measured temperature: 47.5 °C
